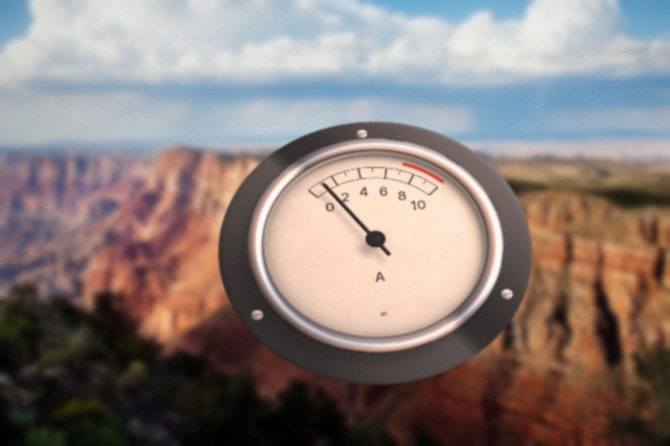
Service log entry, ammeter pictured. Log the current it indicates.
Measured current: 1 A
